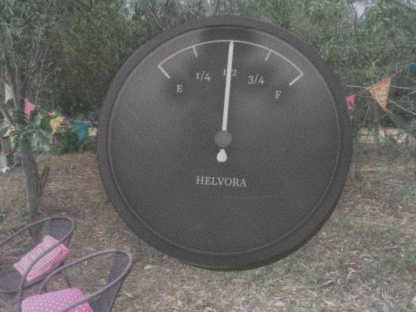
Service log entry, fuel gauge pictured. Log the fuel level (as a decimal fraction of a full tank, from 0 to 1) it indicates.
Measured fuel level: 0.5
